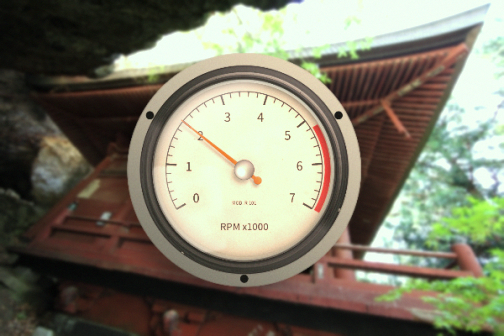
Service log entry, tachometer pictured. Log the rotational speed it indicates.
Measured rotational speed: 2000 rpm
